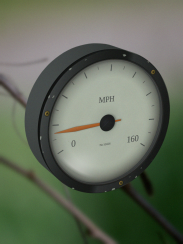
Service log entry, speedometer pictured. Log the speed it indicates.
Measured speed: 15 mph
